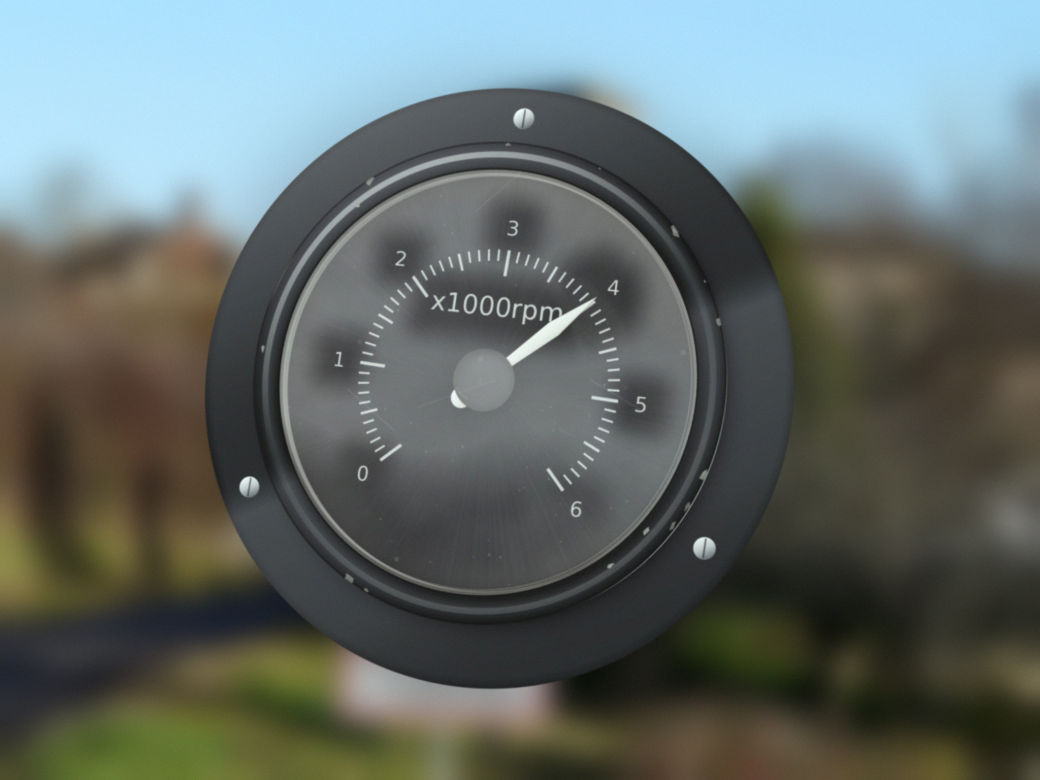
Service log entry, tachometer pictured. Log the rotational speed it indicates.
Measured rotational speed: 4000 rpm
